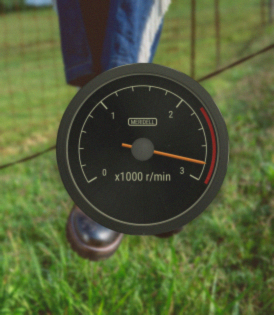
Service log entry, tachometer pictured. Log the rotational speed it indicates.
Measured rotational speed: 2800 rpm
